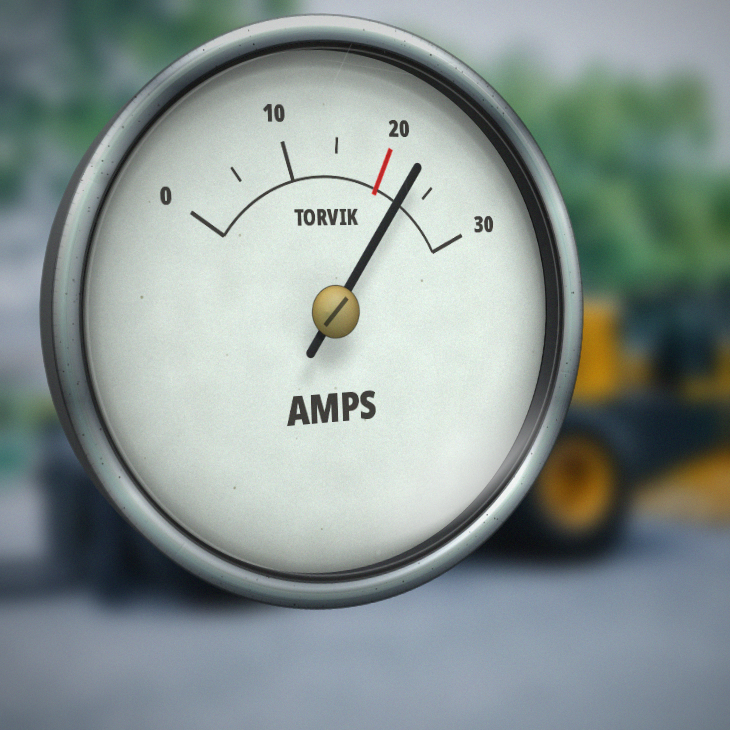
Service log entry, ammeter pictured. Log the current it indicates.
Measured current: 22.5 A
